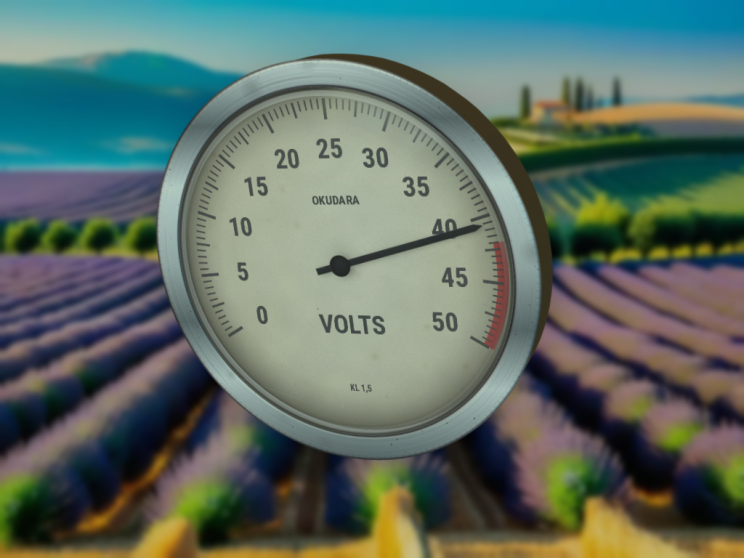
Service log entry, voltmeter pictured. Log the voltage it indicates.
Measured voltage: 40.5 V
